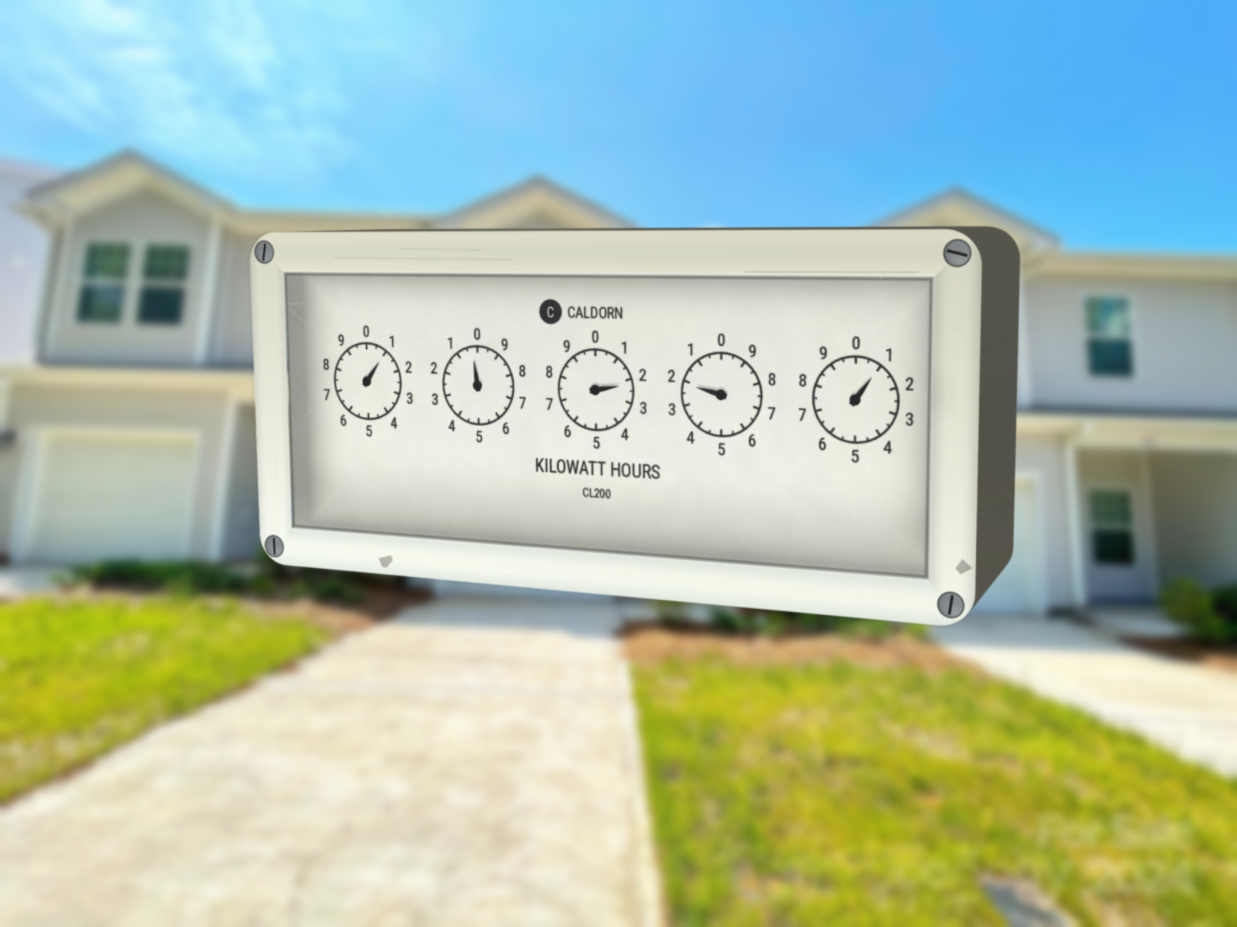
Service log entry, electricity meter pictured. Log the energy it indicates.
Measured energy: 10221 kWh
